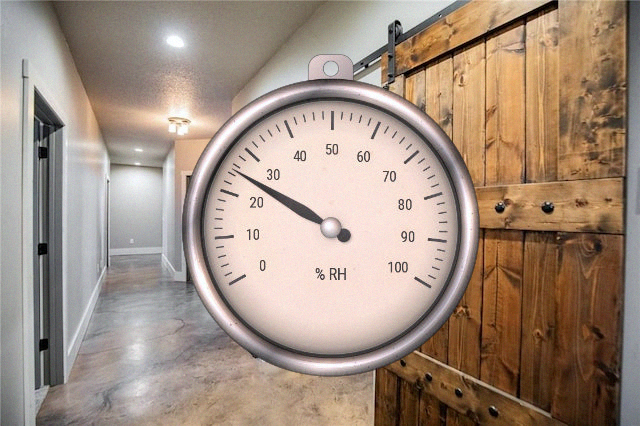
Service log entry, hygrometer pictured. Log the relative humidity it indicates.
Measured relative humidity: 25 %
